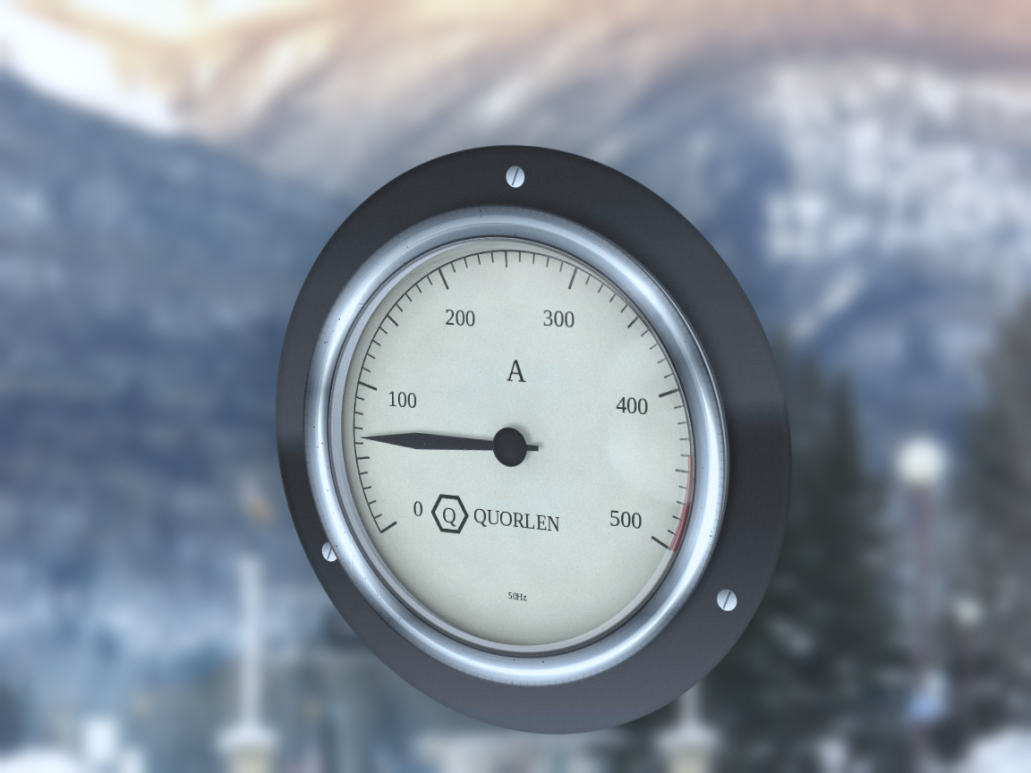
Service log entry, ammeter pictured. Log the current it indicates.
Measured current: 65 A
